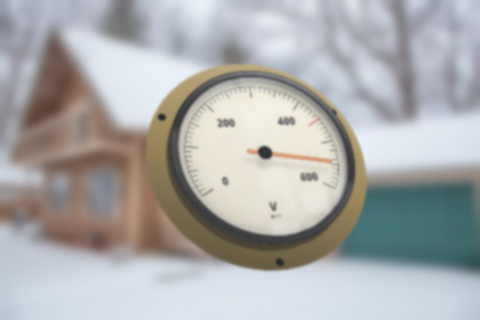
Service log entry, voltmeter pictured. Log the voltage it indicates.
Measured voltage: 550 V
